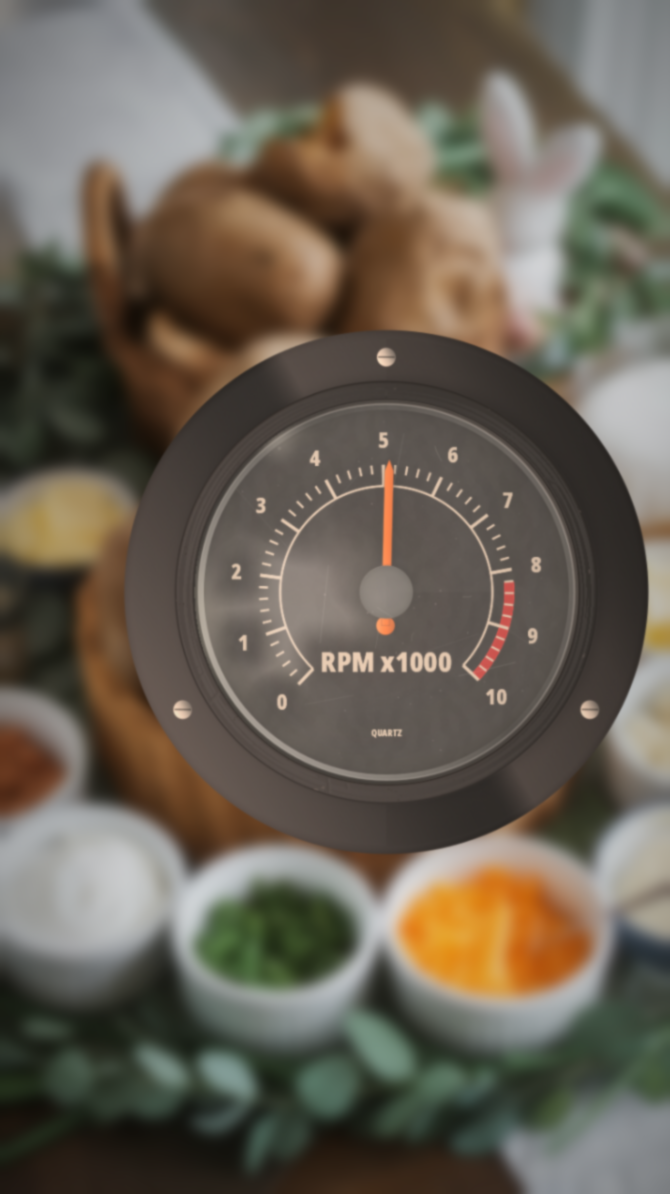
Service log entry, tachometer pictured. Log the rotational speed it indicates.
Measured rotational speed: 5100 rpm
